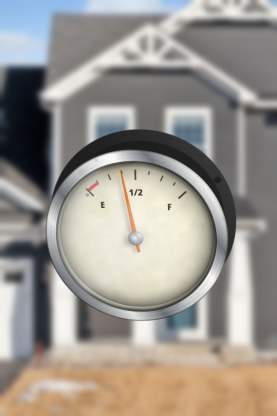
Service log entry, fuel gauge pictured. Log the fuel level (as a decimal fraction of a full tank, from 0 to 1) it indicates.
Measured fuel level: 0.375
